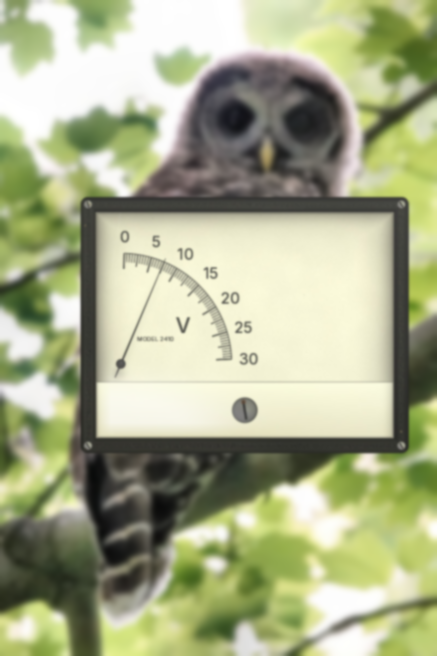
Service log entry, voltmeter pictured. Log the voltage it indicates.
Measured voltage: 7.5 V
